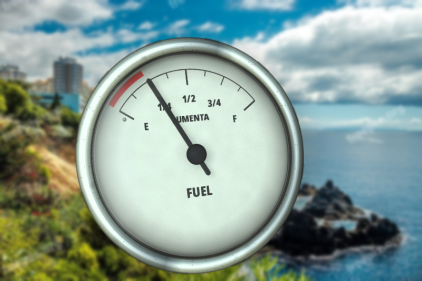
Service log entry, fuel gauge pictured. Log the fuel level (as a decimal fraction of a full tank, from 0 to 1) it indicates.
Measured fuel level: 0.25
